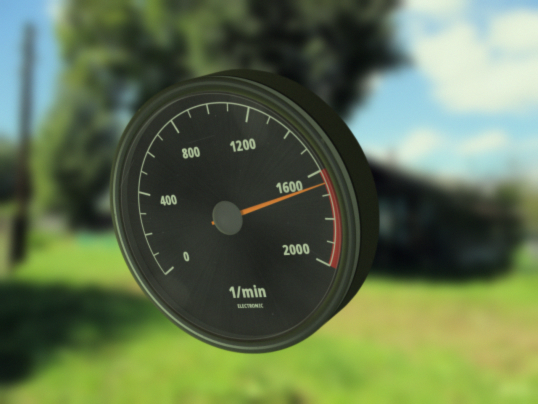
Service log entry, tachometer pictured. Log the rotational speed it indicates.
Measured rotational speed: 1650 rpm
